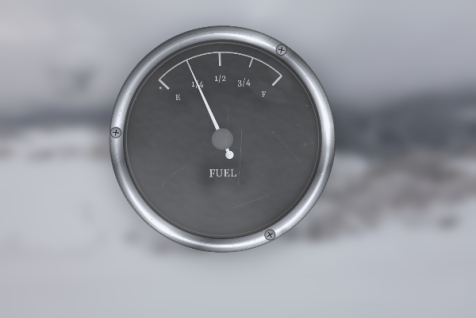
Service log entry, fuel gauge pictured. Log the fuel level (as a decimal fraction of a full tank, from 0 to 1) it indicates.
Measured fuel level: 0.25
